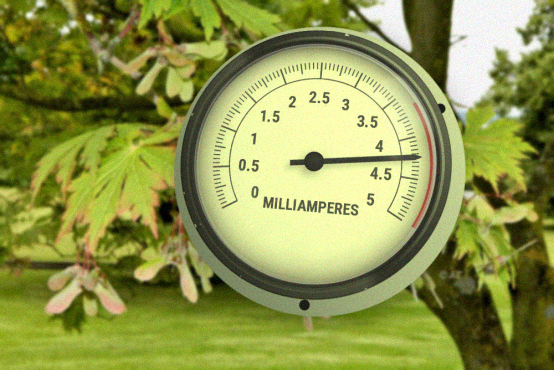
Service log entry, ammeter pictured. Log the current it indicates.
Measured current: 4.25 mA
